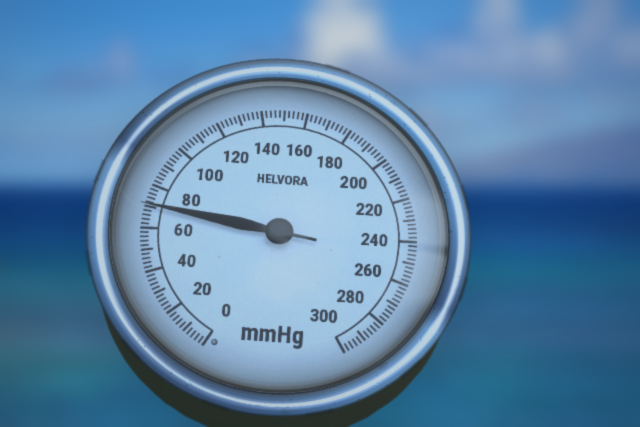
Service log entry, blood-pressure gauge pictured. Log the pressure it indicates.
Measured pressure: 70 mmHg
